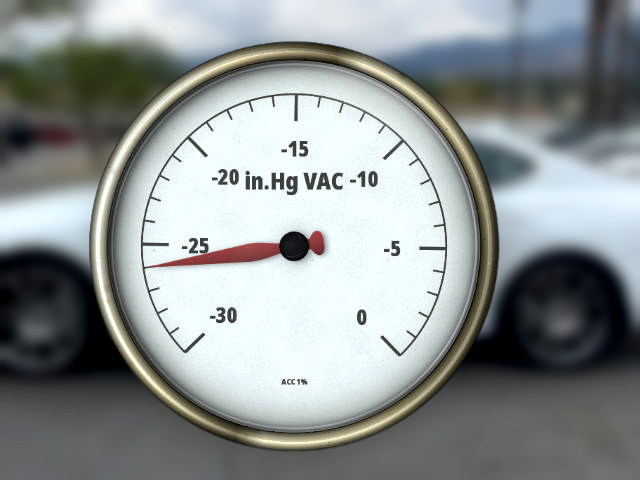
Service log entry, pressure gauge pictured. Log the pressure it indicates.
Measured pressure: -26 inHg
